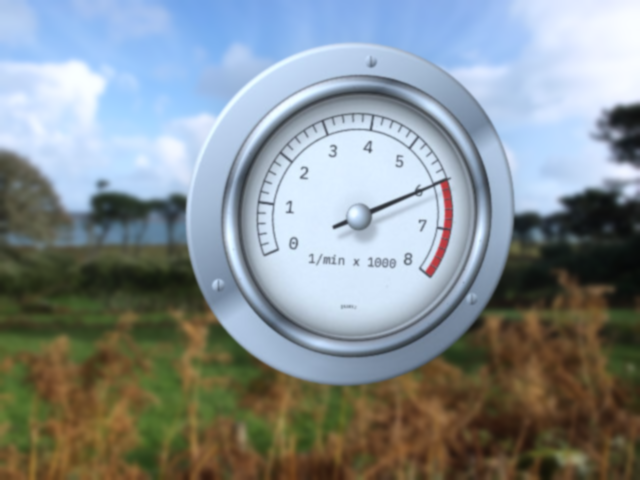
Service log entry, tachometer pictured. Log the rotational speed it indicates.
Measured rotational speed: 6000 rpm
